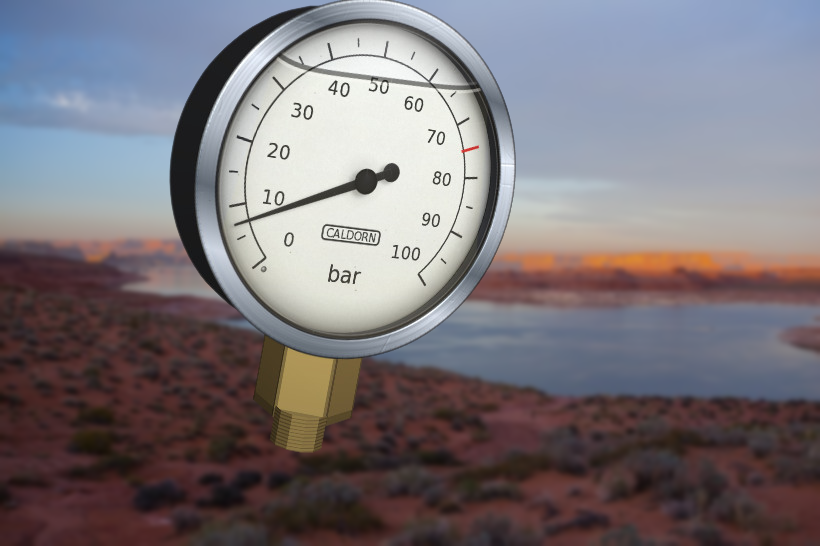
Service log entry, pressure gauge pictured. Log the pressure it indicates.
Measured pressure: 7.5 bar
